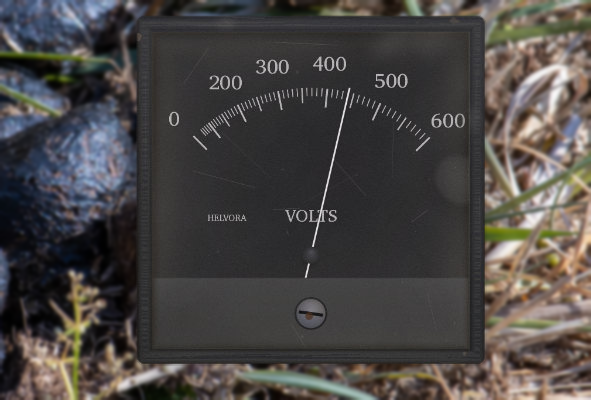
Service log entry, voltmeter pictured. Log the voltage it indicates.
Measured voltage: 440 V
